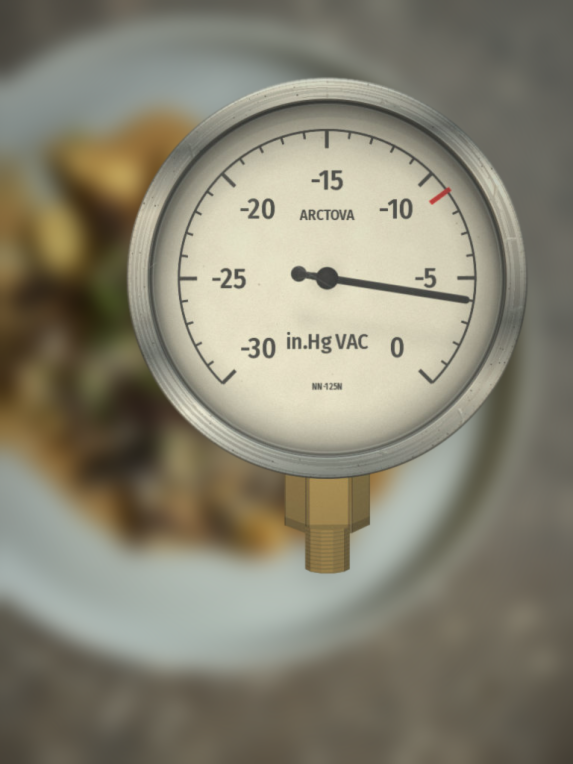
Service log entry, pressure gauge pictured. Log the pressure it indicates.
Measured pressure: -4 inHg
